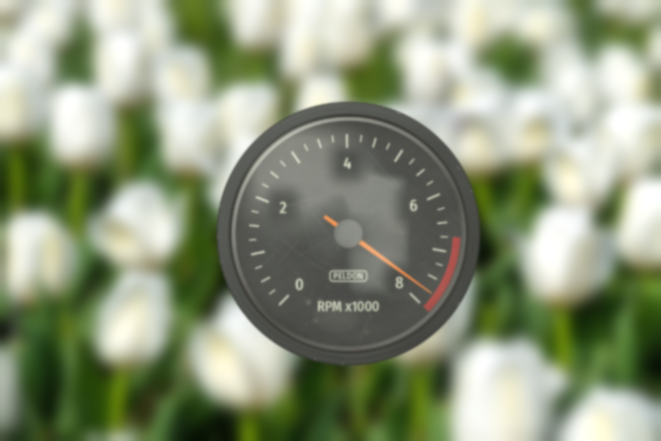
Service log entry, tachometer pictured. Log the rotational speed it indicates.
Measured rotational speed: 7750 rpm
